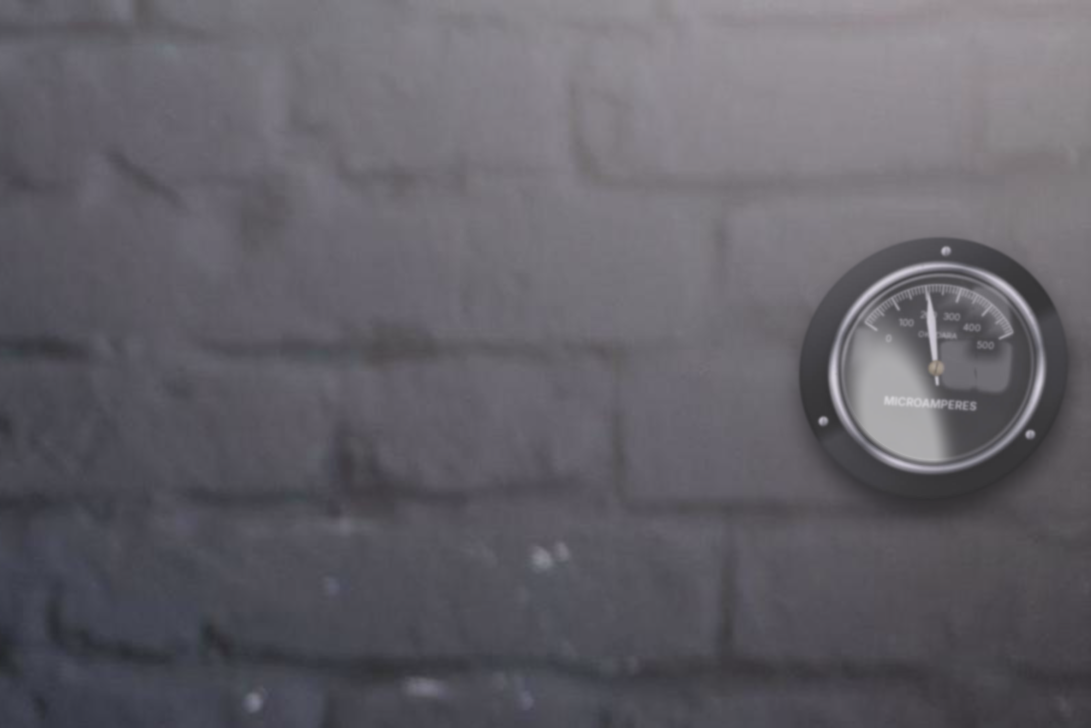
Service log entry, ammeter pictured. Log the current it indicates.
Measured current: 200 µA
